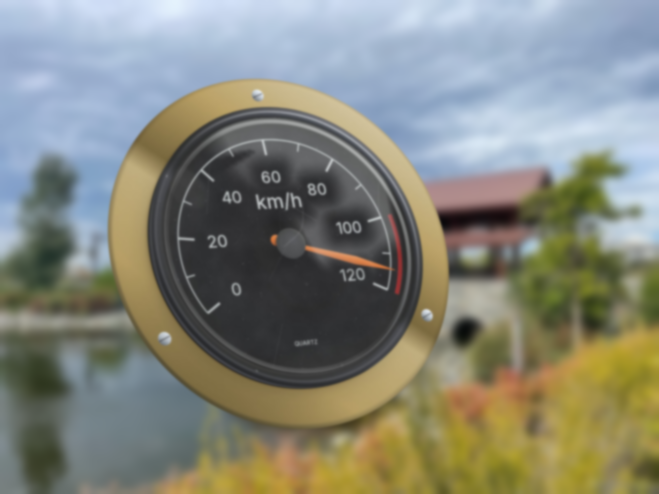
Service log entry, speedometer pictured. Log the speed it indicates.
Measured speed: 115 km/h
